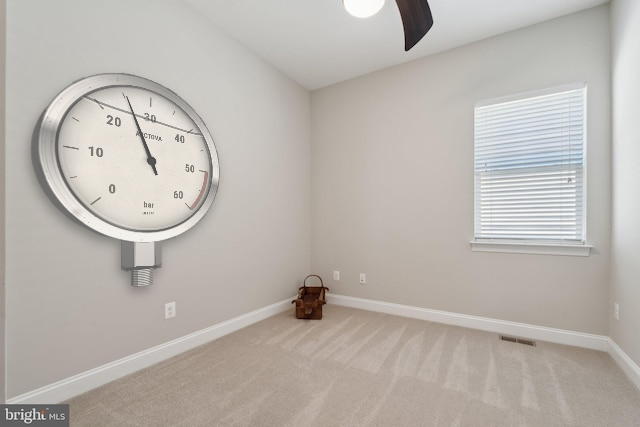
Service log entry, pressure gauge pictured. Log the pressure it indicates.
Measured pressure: 25 bar
